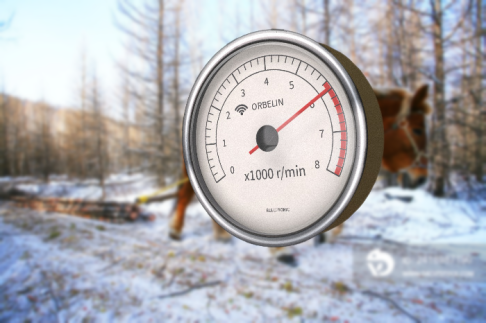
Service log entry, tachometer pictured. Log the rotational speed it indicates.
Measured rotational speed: 6000 rpm
